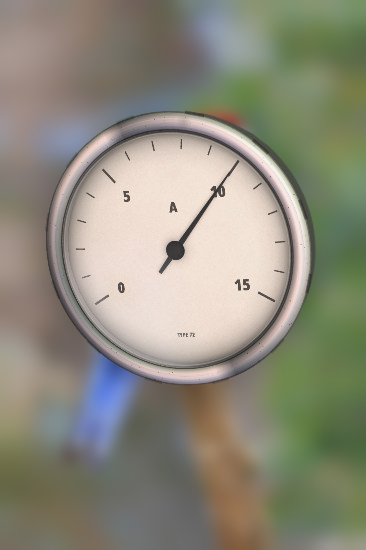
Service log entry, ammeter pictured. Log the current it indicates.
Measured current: 10 A
